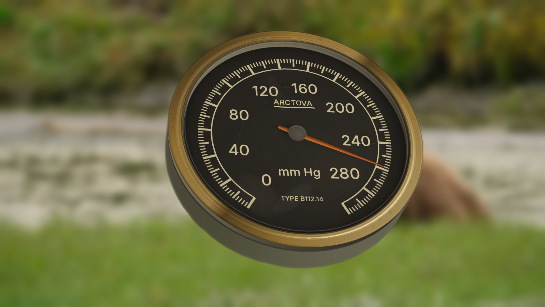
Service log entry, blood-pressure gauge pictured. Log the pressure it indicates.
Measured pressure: 260 mmHg
